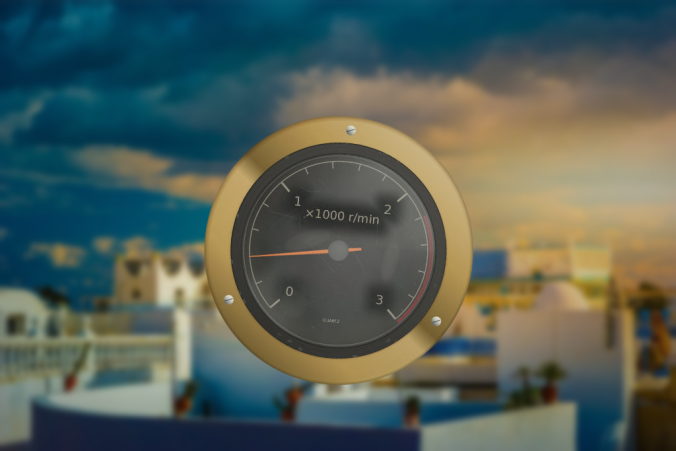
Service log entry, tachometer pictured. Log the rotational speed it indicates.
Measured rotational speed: 400 rpm
